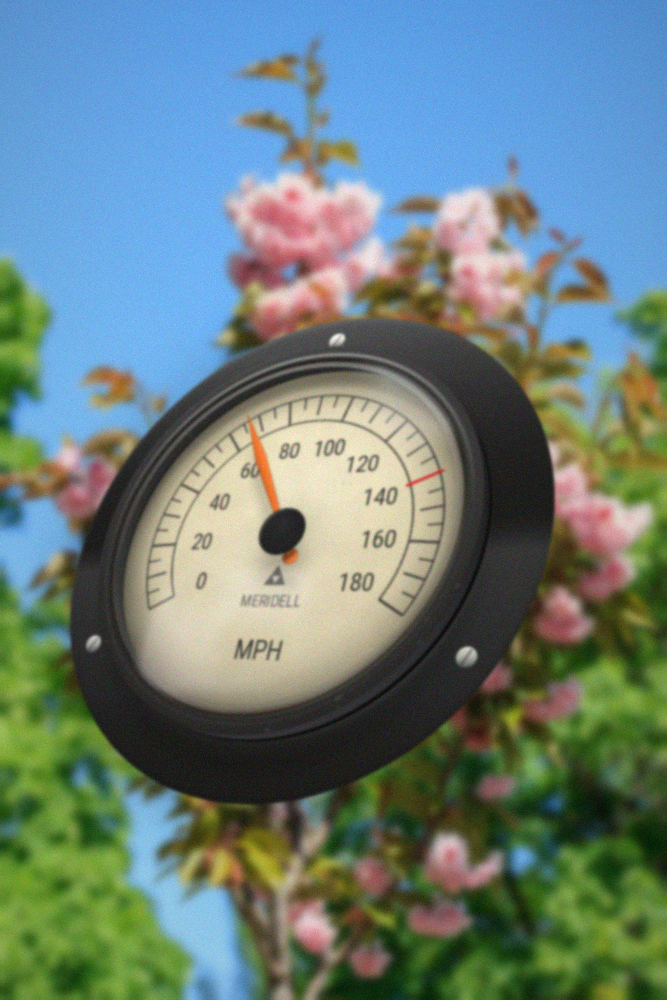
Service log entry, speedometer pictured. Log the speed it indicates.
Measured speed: 67.5 mph
